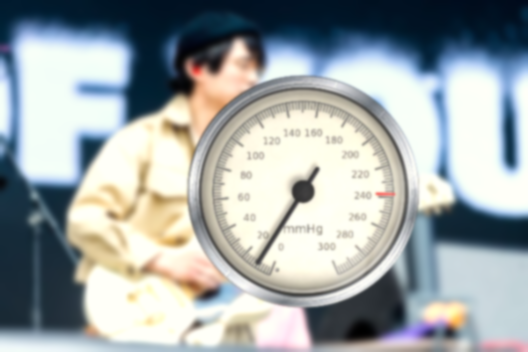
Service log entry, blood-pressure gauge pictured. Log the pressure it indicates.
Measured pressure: 10 mmHg
